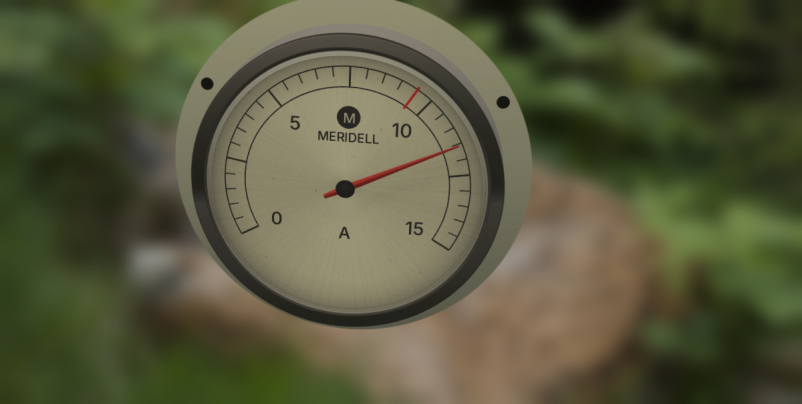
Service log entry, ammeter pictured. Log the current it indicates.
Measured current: 11.5 A
